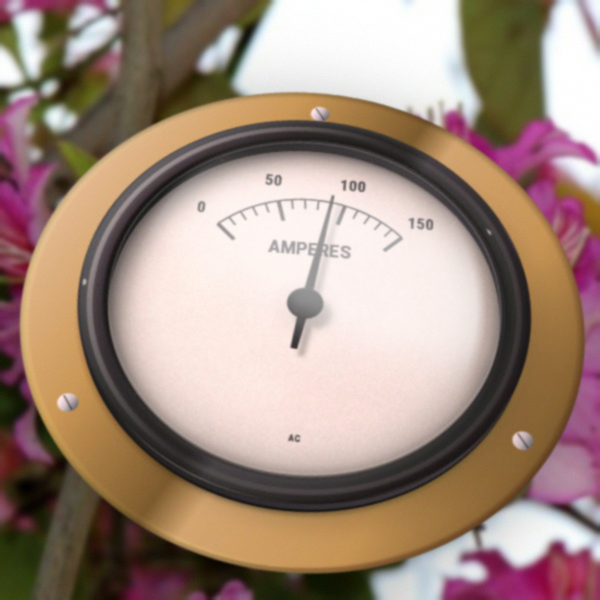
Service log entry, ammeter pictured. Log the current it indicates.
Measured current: 90 A
